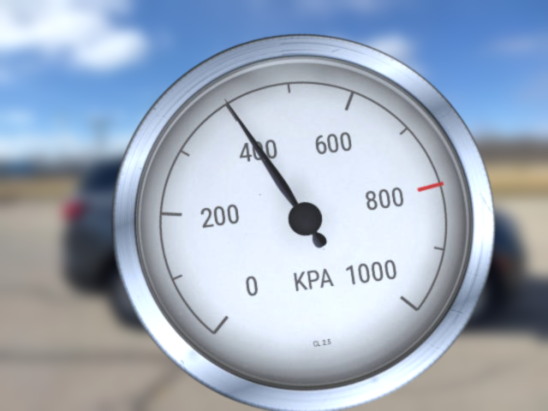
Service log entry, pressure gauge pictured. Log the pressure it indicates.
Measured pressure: 400 kPa
